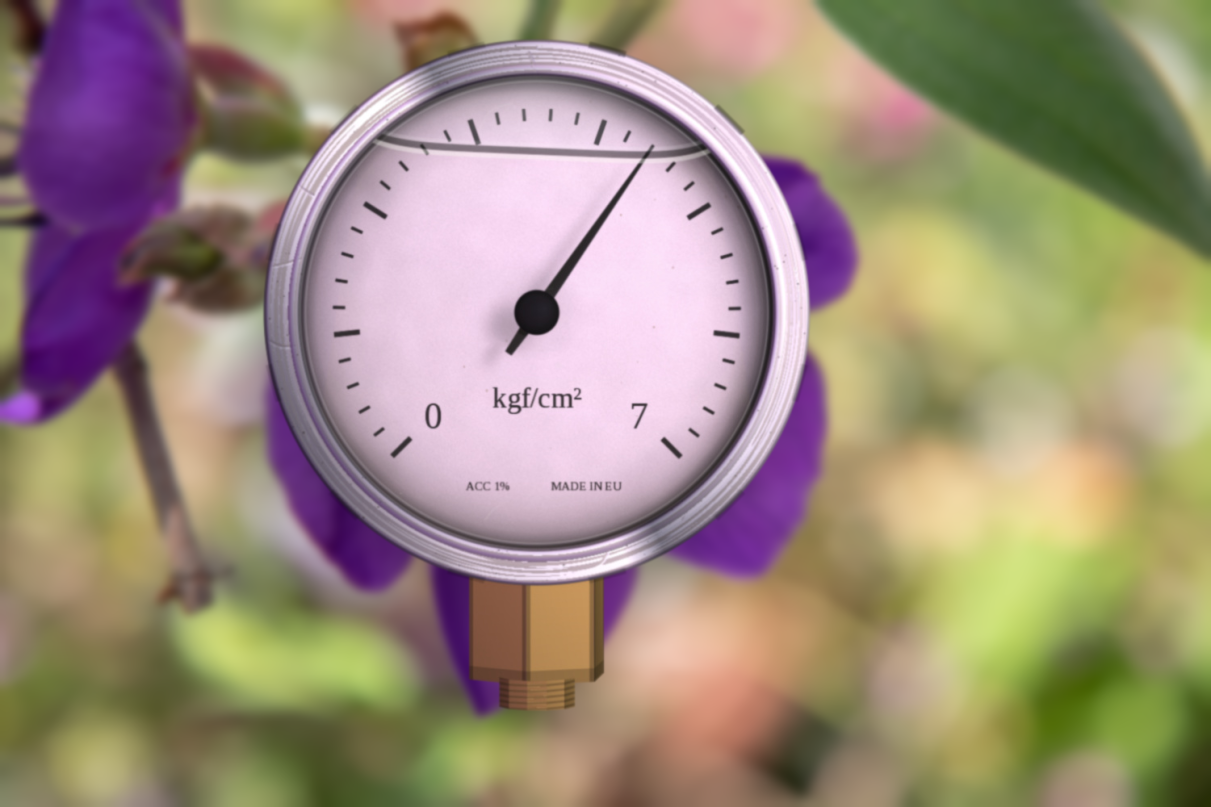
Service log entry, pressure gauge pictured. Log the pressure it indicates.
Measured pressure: 4.4 kg/cm²
